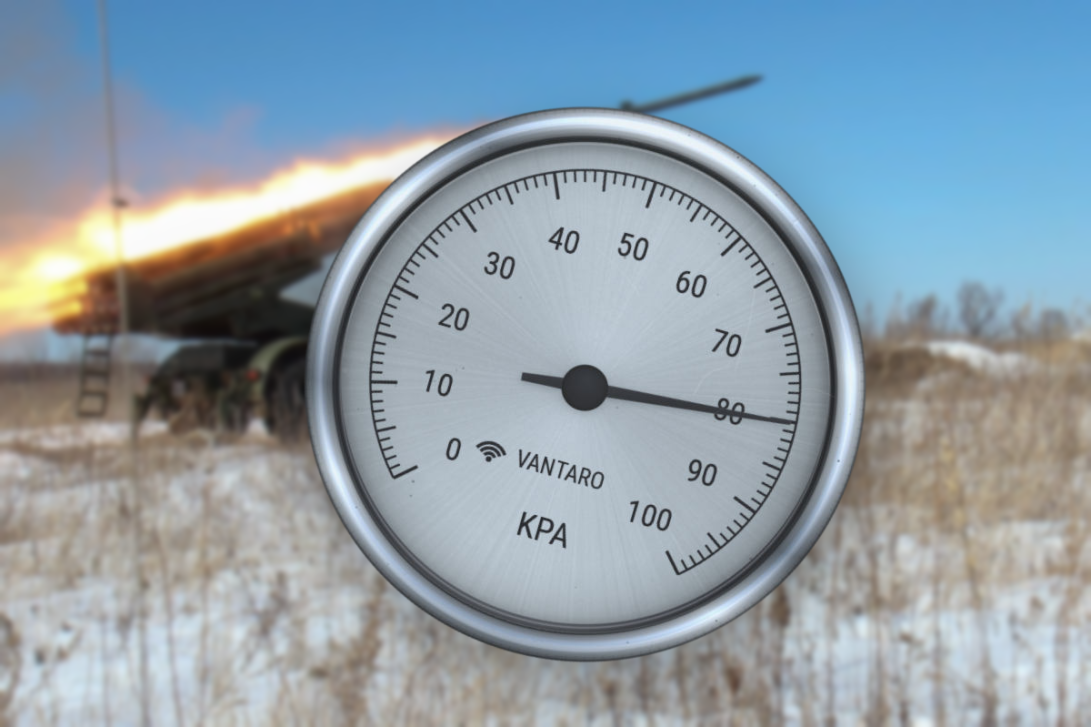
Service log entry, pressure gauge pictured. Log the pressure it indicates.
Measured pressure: 80 kPa
